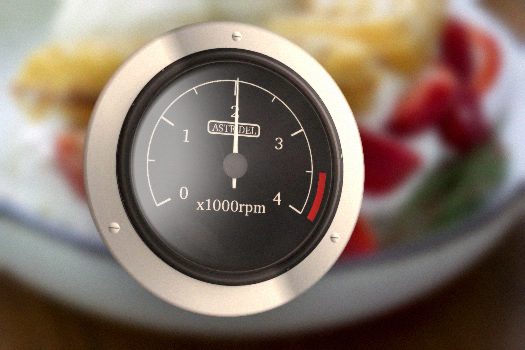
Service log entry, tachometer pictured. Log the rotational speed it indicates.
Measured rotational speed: 2000 rpm
